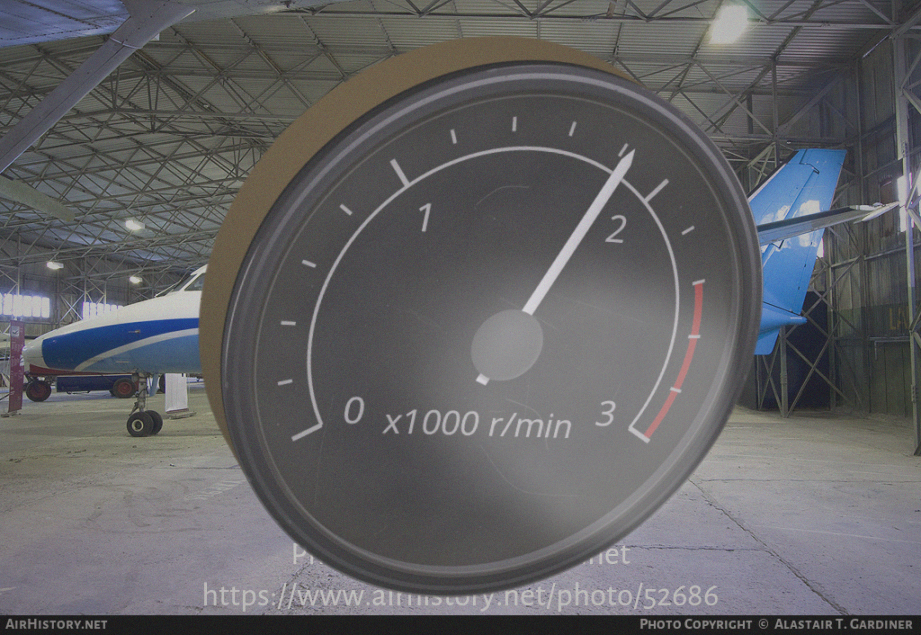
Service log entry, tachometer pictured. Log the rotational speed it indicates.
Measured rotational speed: 1800 rpm
